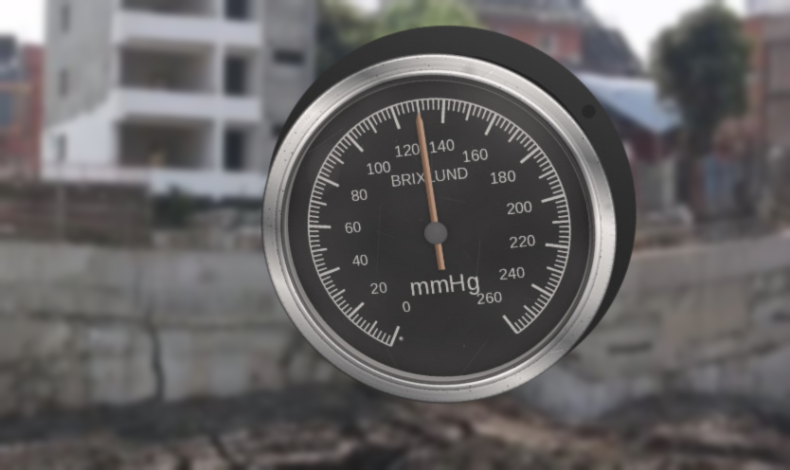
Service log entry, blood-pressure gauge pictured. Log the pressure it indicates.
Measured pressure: 130 mmHg
